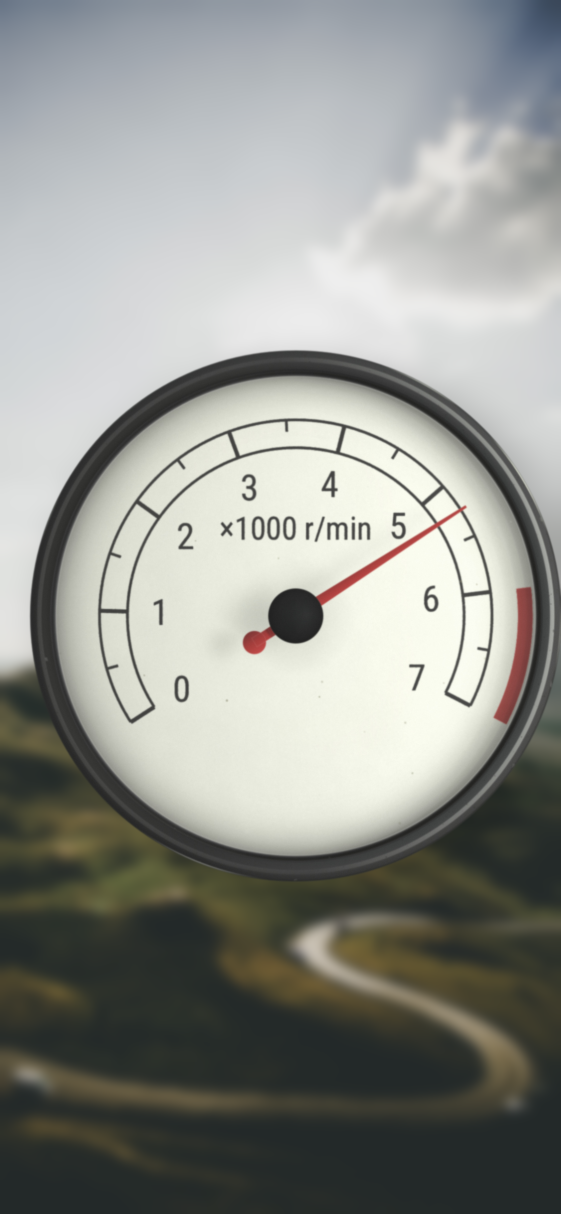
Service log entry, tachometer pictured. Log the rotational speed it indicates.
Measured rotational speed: 5250 rpm
